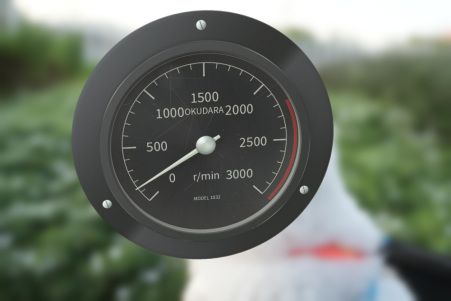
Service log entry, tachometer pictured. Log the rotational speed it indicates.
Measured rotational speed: 150 rpm
